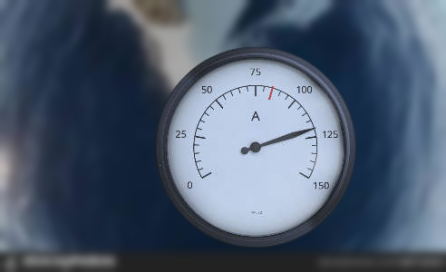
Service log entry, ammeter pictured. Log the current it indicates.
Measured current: 120 A
